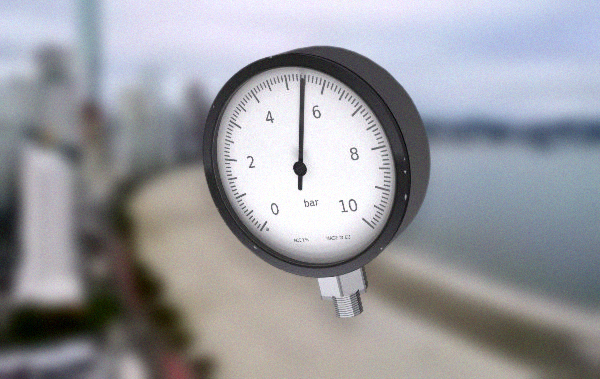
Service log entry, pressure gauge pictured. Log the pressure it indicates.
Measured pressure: 5.5 bar
